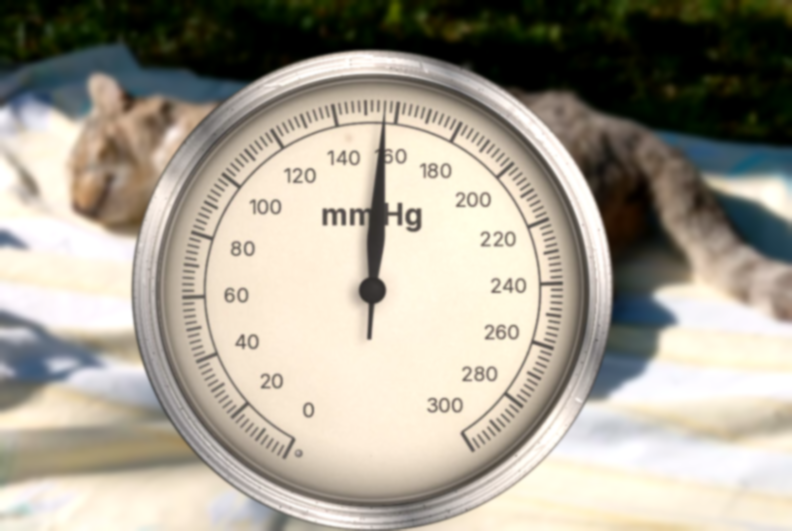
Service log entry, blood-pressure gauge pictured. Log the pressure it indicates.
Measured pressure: 156 mmHg
